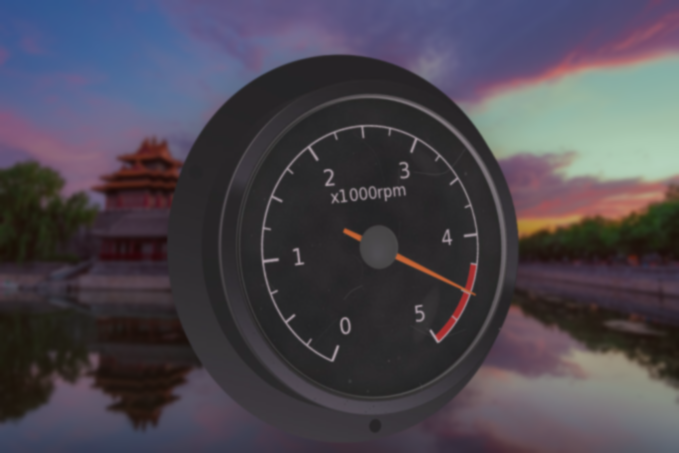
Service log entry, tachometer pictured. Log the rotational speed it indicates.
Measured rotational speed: 4500 rpm
